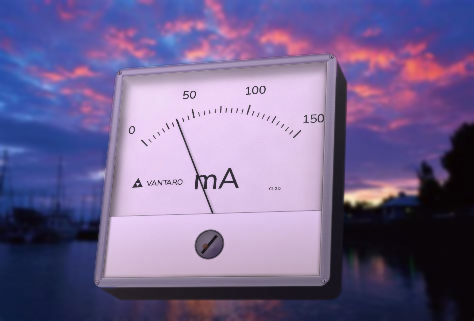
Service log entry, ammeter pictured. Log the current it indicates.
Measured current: 35 mA
